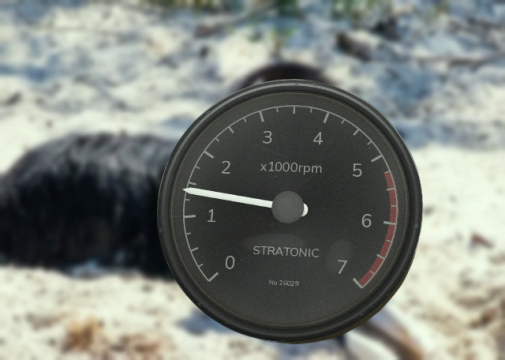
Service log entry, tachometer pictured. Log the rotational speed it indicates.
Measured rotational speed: 1375 rpm
